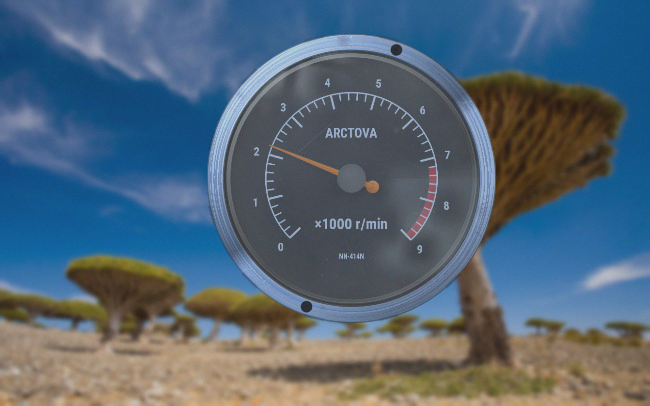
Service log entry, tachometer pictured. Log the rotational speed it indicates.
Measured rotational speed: 2200 rpm
